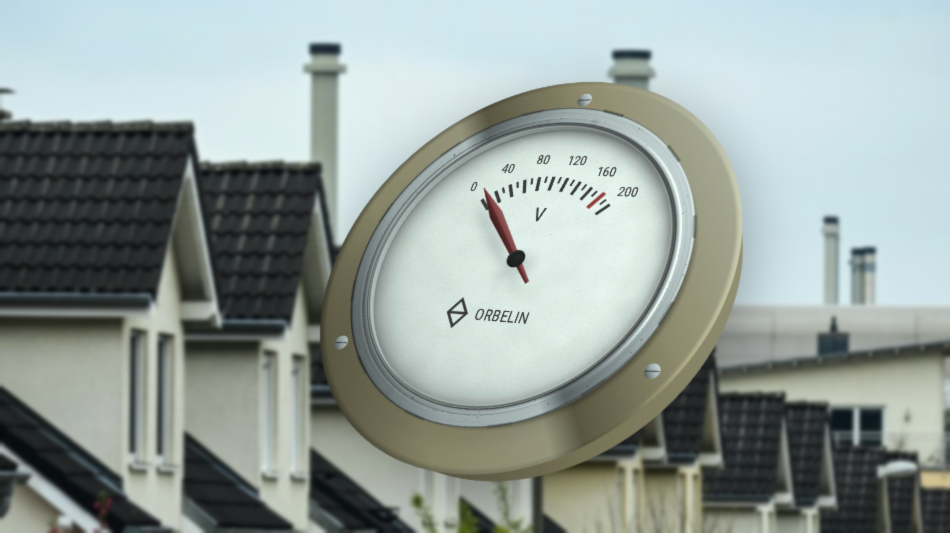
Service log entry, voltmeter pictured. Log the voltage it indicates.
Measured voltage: 10 V
